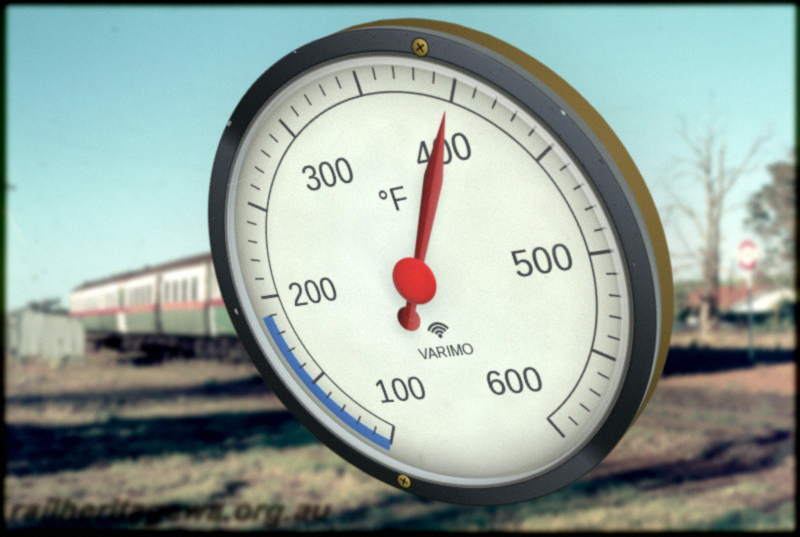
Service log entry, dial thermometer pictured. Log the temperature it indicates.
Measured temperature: 400 °F
